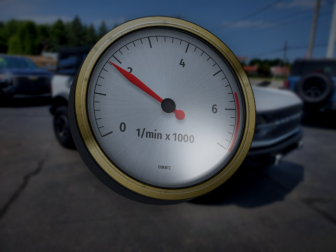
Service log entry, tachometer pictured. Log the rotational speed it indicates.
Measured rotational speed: 1800 rpm
